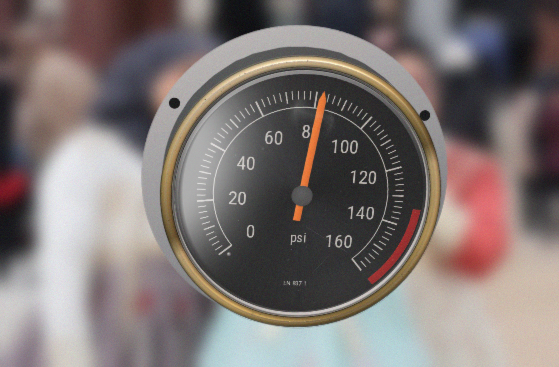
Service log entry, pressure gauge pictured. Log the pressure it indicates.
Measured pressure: 82 psi
